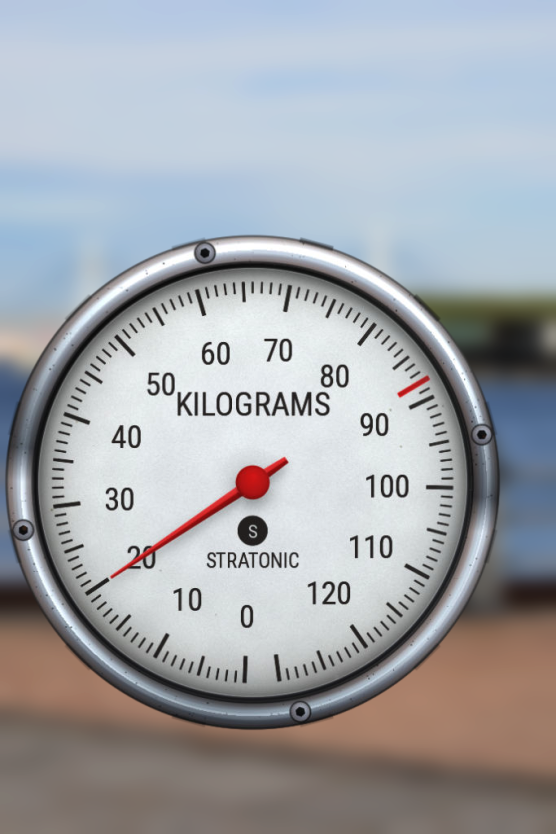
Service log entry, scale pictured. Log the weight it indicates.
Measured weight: 20 kg
